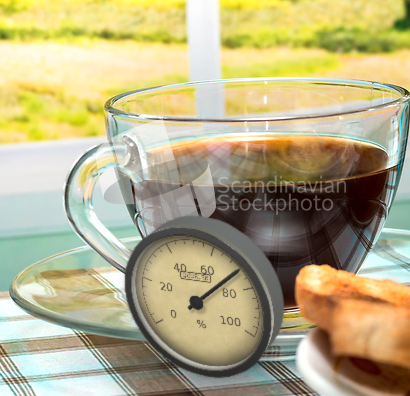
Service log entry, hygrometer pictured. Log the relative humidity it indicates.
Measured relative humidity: 72 %
